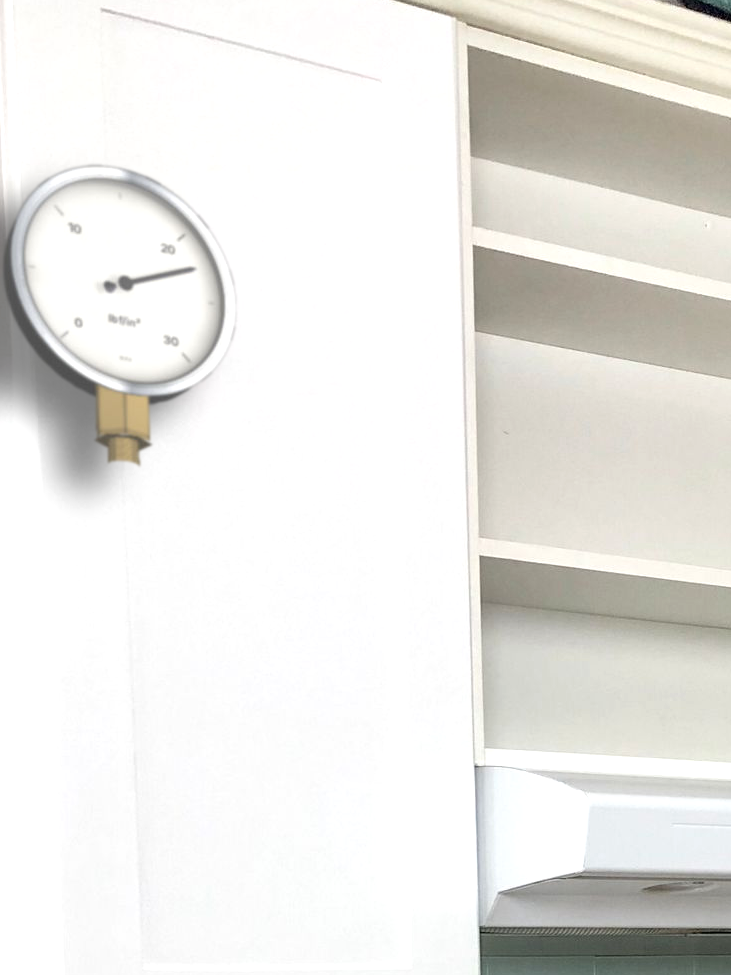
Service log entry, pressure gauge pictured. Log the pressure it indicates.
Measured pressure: 22.5 psi
